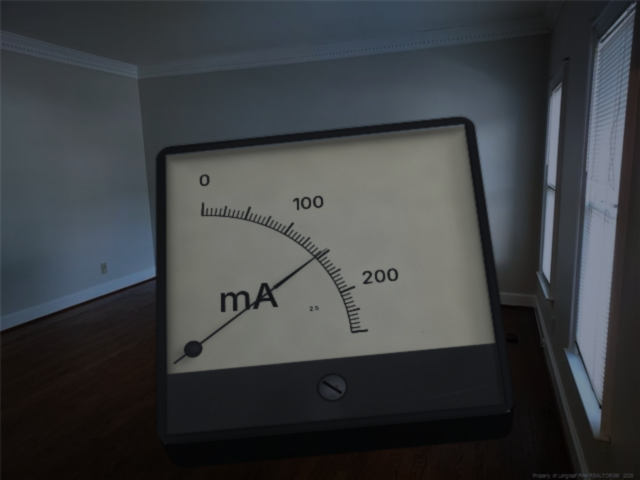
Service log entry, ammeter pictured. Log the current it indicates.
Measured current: 150 mA
